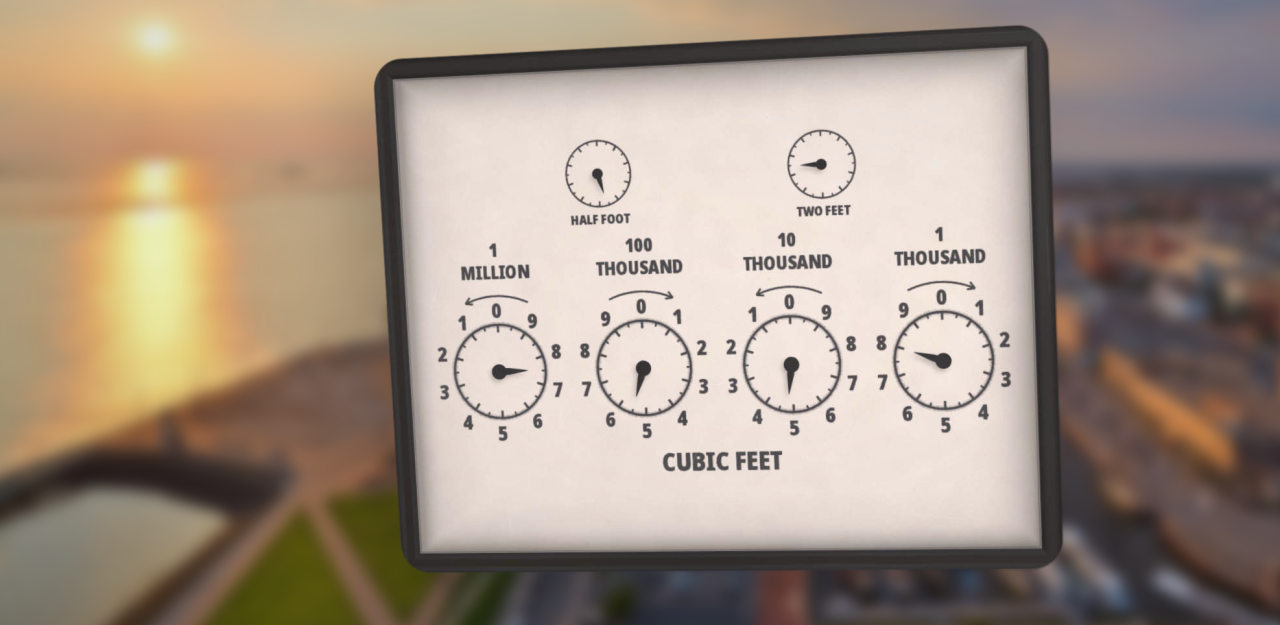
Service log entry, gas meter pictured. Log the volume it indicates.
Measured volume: 754800 ft³
